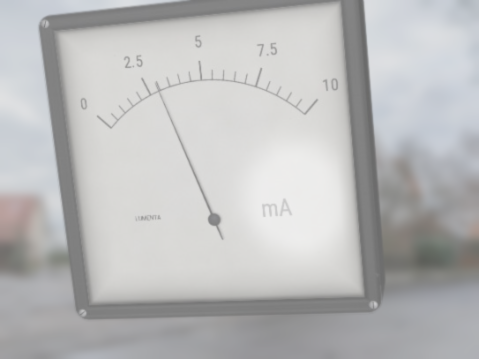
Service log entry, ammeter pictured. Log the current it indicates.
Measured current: 3 mA
